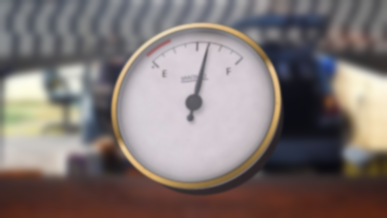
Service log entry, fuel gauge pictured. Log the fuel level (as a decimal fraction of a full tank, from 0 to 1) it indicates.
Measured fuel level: 0.625
